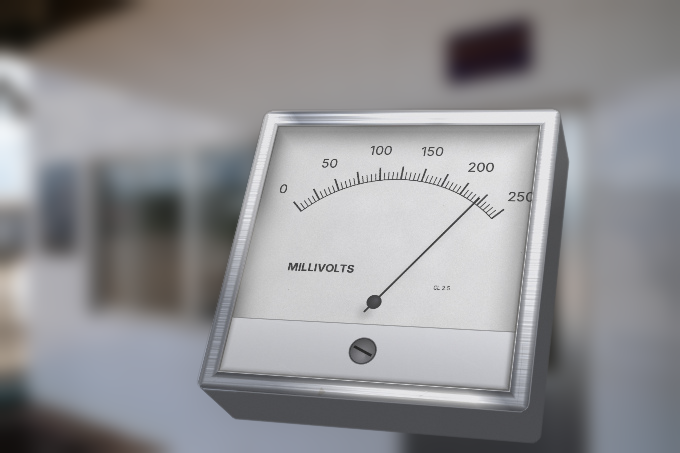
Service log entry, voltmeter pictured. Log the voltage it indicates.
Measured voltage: 225 mV
